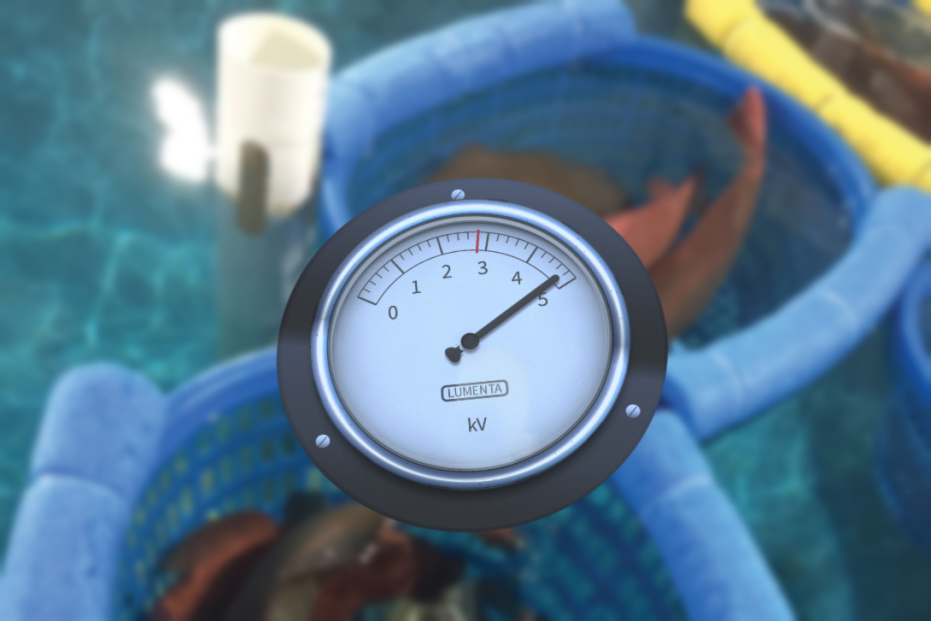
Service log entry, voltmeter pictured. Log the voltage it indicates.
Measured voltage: 4.8 kV
